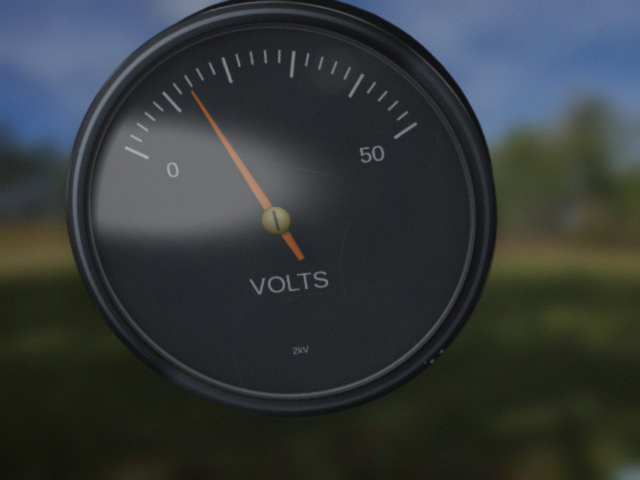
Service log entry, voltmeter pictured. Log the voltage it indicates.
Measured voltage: 14 V
